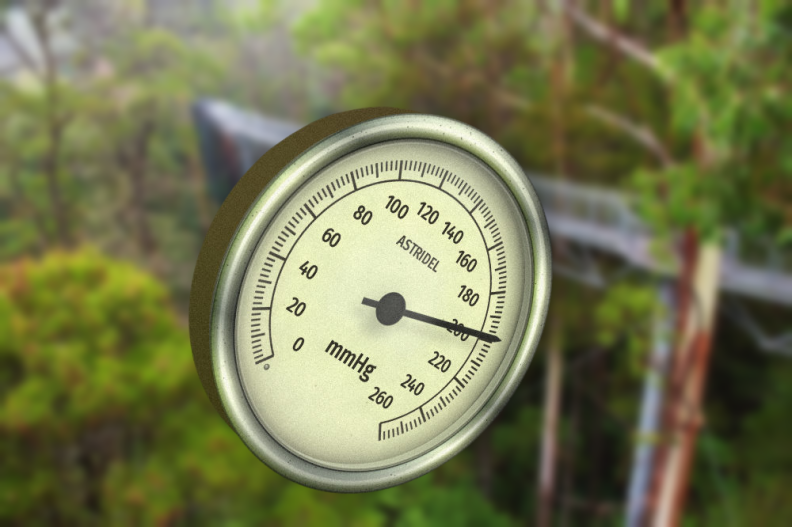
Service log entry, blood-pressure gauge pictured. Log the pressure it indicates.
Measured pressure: 198 mmHg
